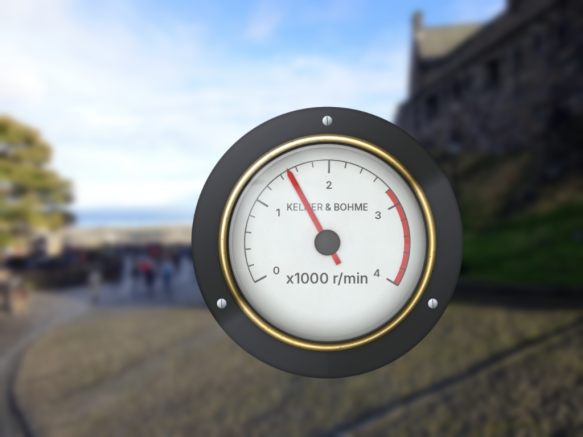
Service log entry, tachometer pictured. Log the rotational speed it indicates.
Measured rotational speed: 1500 rpm
